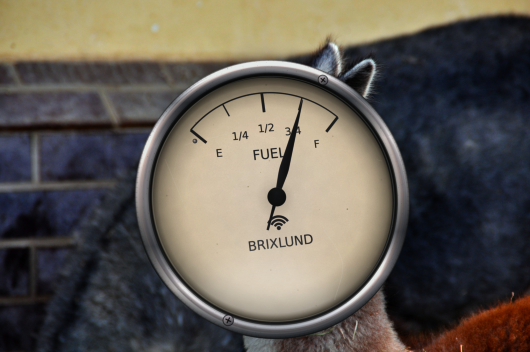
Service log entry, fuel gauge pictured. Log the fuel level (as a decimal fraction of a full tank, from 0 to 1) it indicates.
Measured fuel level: 0.75
